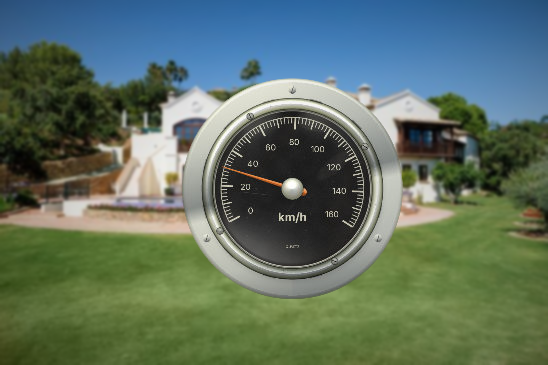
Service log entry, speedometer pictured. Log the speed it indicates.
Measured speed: 30 km/h
